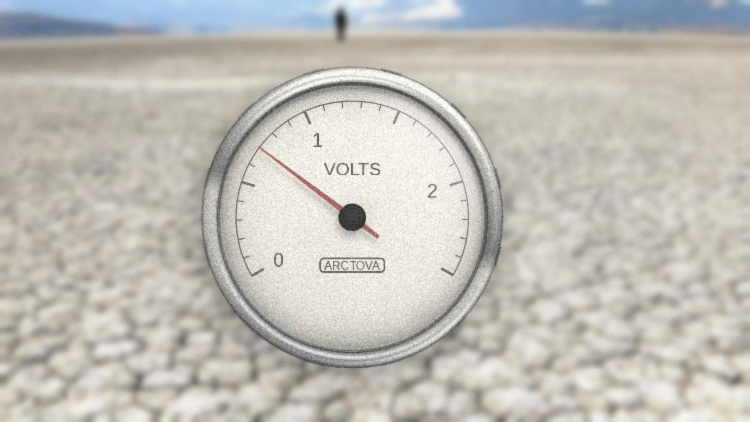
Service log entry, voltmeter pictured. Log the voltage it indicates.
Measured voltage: 0.7 V
